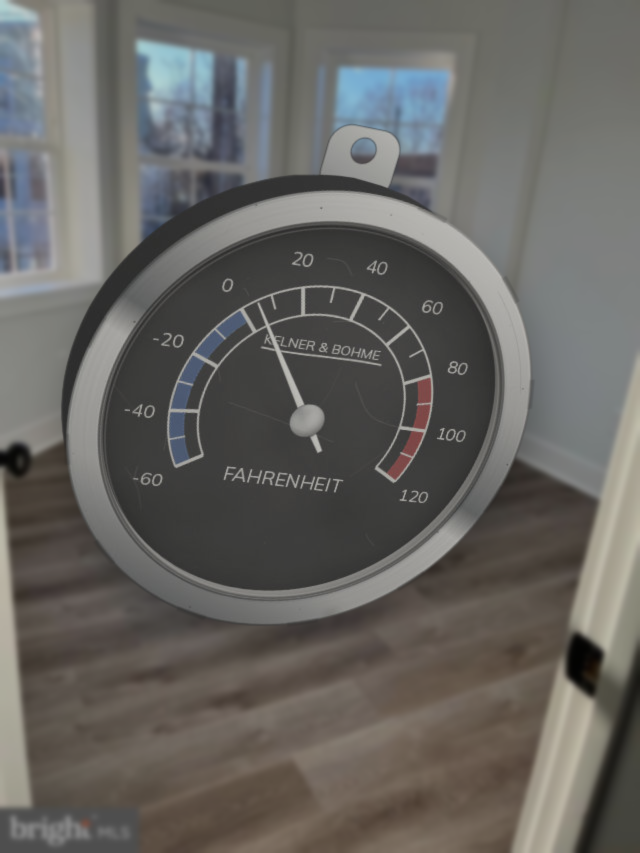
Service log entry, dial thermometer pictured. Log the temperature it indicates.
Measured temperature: 5 °F
